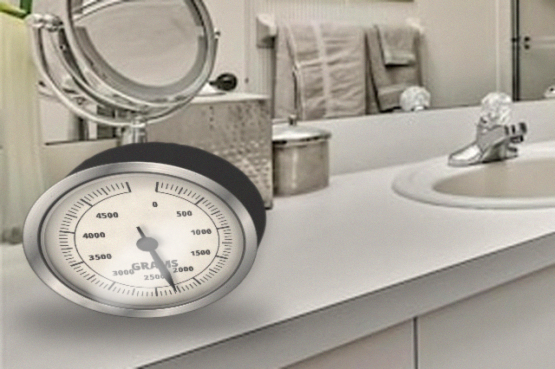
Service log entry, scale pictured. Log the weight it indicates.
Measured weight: 2250 g
